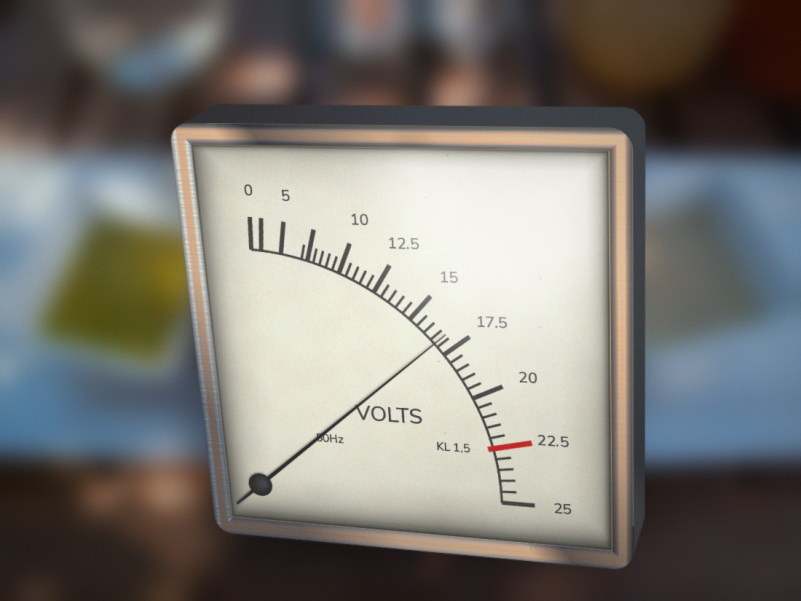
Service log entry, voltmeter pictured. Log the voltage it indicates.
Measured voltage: 16.75 V
